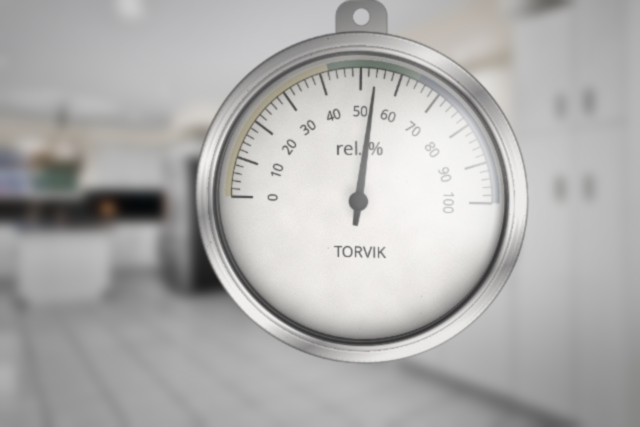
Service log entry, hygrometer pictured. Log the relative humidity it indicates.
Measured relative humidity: 54 %
